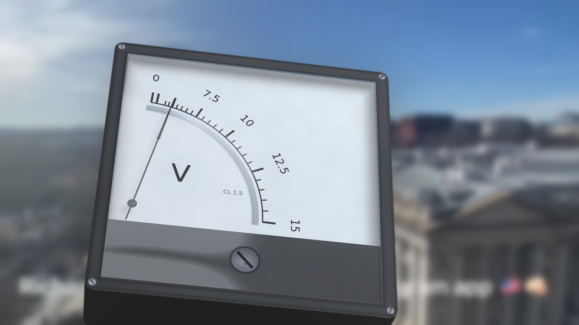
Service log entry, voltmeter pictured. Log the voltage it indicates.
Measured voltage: 5 V
